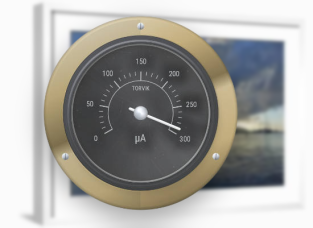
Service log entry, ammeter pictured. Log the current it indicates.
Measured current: 290 µA
